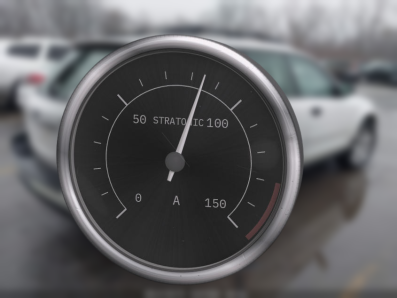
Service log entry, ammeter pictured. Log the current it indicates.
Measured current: 85 A
